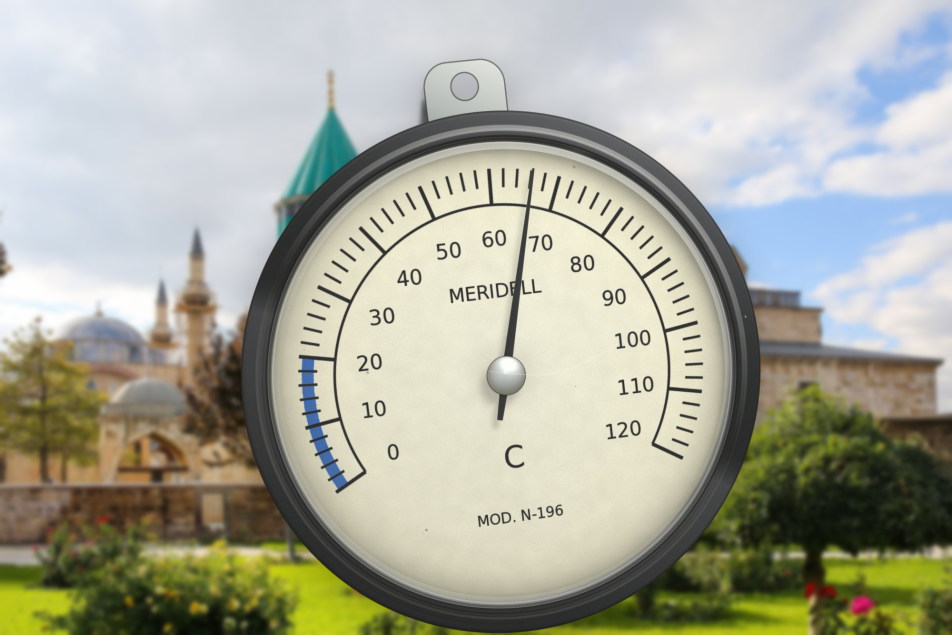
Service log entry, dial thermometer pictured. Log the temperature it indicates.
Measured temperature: 66 °C
